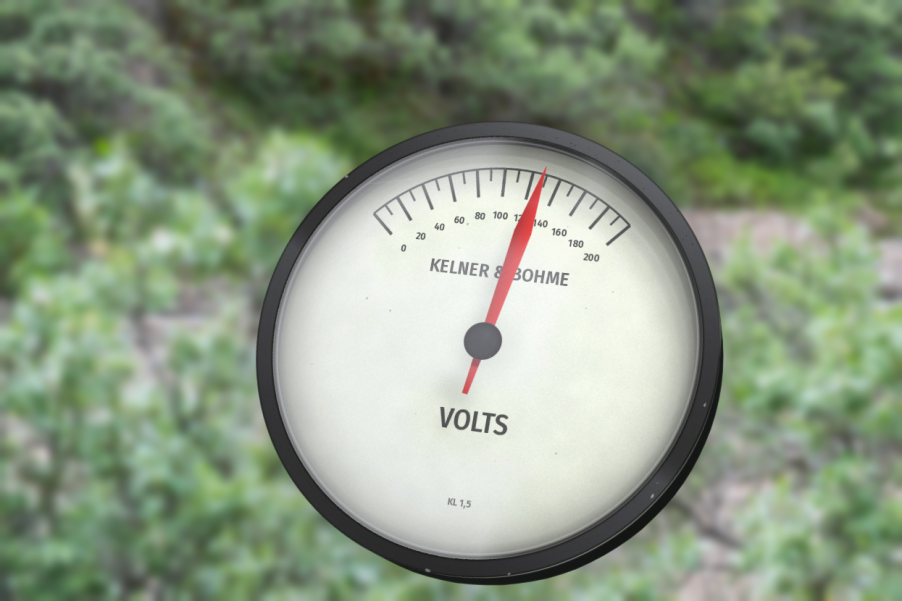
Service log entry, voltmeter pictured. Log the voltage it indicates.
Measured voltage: 130 V
